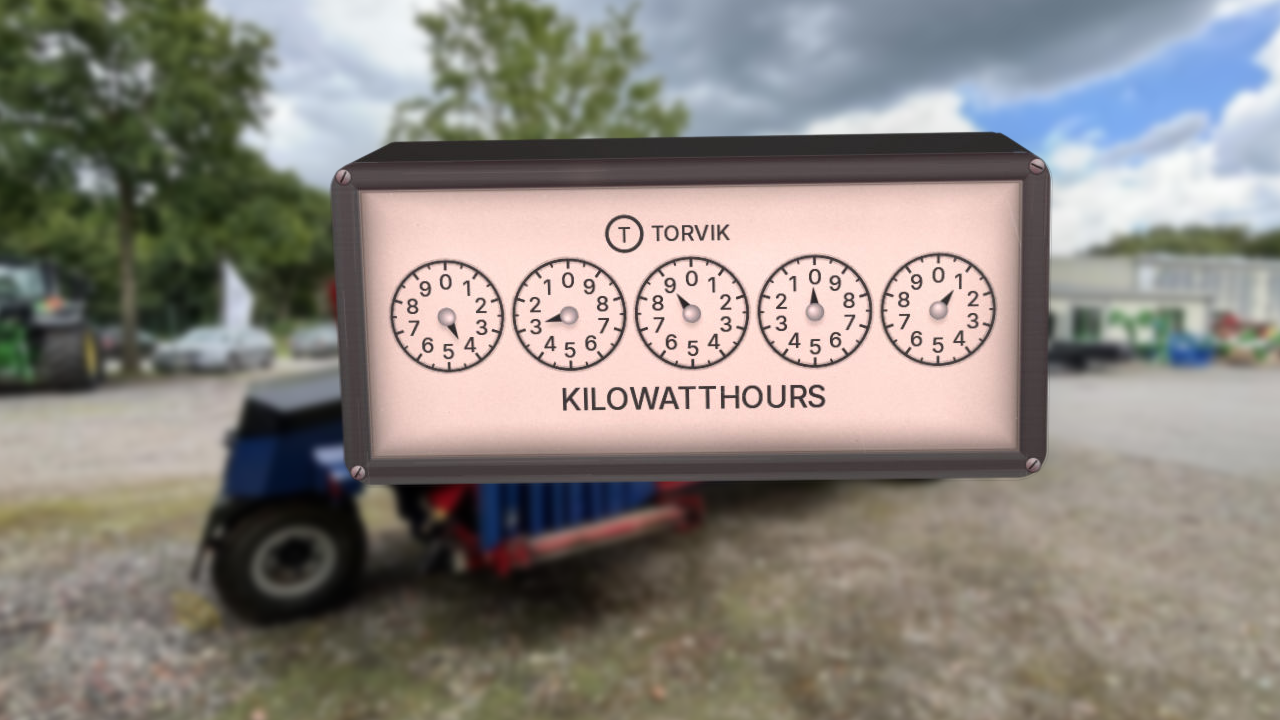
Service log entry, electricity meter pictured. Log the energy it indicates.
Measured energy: 42901 kWh
